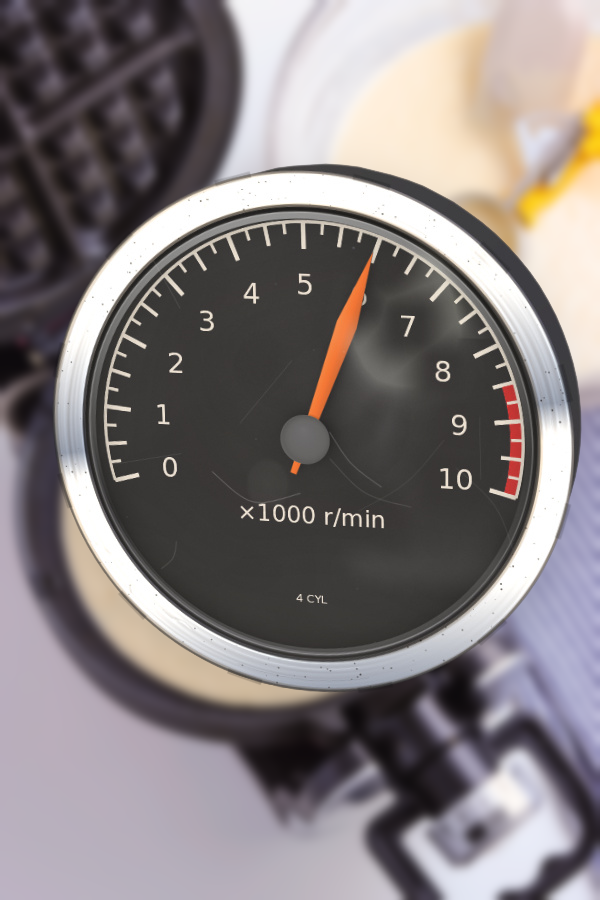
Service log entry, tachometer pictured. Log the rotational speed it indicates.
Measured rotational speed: 6000 rpm
